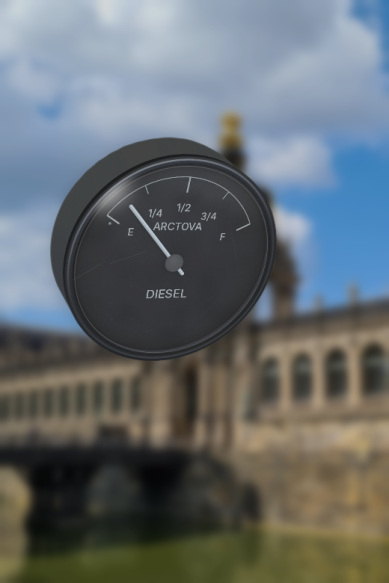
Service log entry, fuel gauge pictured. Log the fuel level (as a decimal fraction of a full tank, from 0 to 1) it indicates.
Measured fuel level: 0.125
